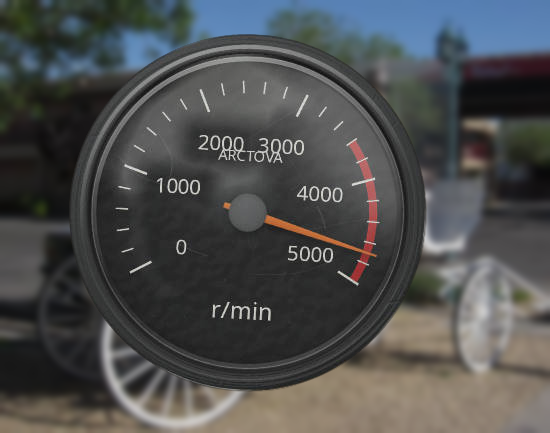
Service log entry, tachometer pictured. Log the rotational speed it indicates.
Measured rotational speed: 4700 rpm
